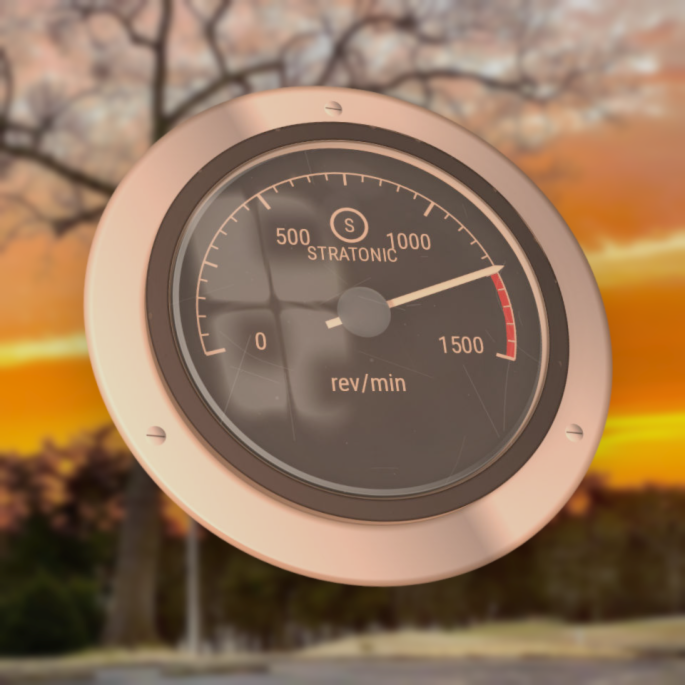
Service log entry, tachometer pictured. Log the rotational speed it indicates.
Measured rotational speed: 1250 rpm
